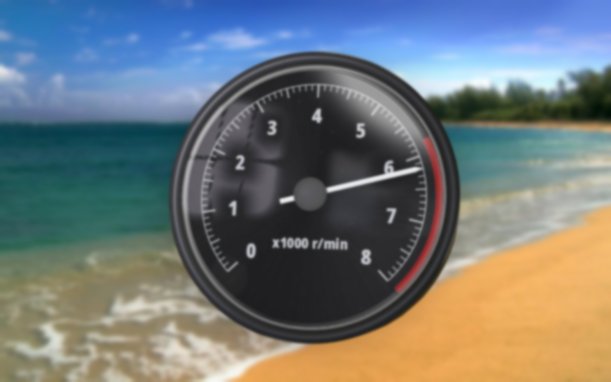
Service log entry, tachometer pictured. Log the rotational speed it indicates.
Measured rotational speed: 6200 rpm
